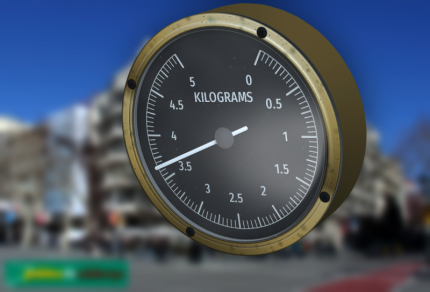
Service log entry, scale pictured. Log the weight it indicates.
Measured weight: 3.65 kg
